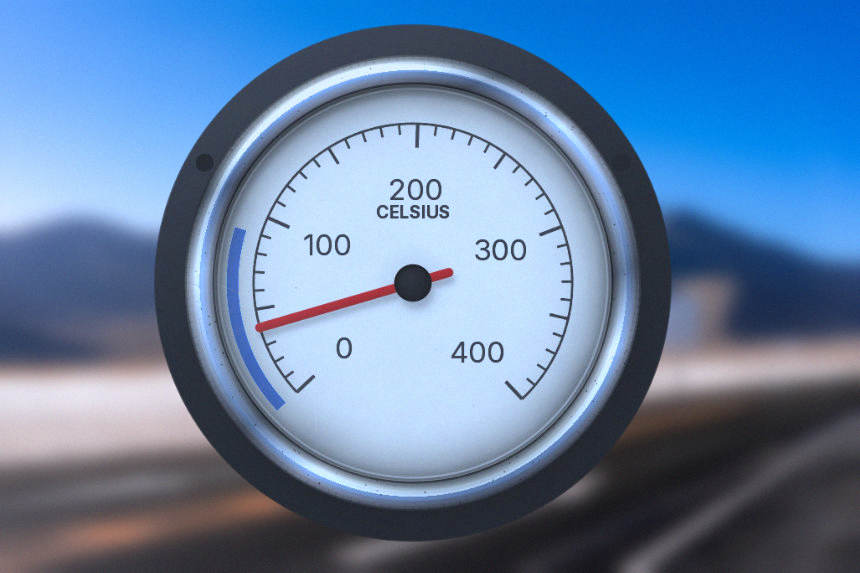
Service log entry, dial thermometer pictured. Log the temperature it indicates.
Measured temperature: 40 °C
